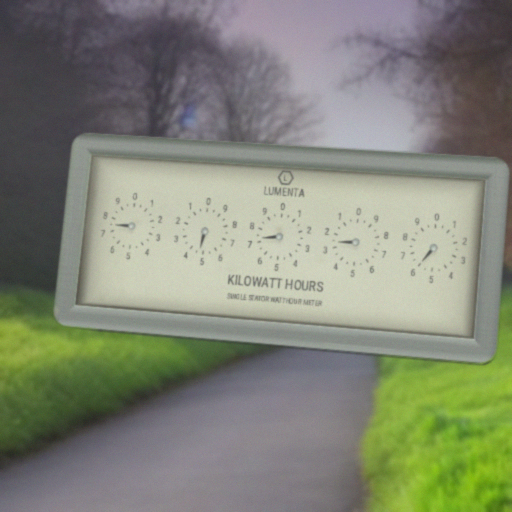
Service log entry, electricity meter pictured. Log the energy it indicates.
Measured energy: 74726 kWh
